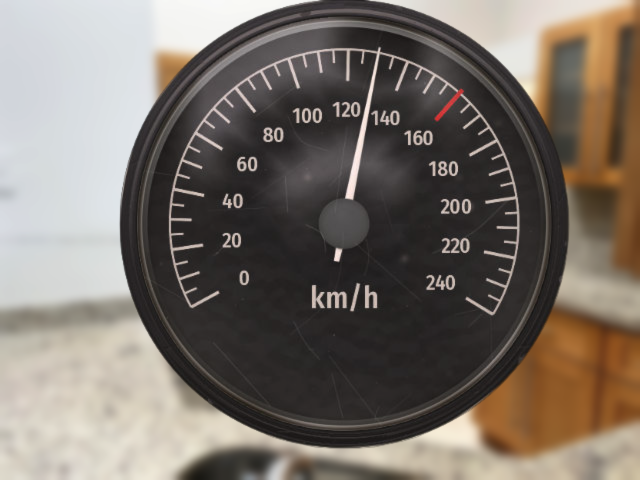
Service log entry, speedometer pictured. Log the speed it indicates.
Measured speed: 130 km/h
